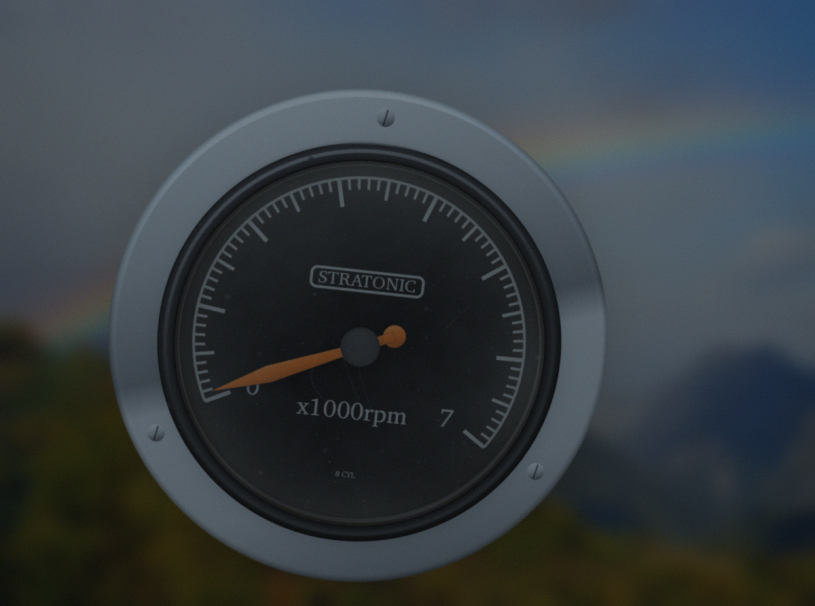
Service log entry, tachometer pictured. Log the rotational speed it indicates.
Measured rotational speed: 100 rpm
